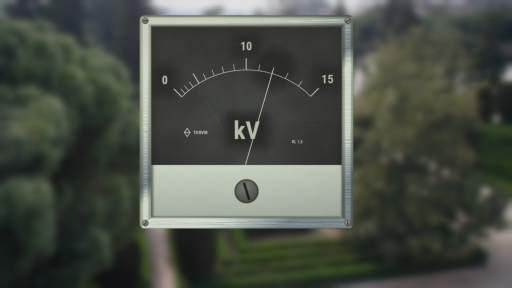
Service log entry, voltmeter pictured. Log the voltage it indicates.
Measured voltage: 12 kV
